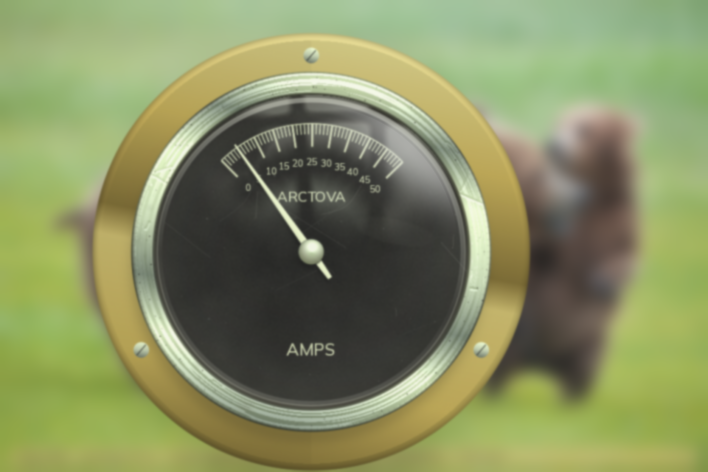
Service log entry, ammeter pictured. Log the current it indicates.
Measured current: 5 A
